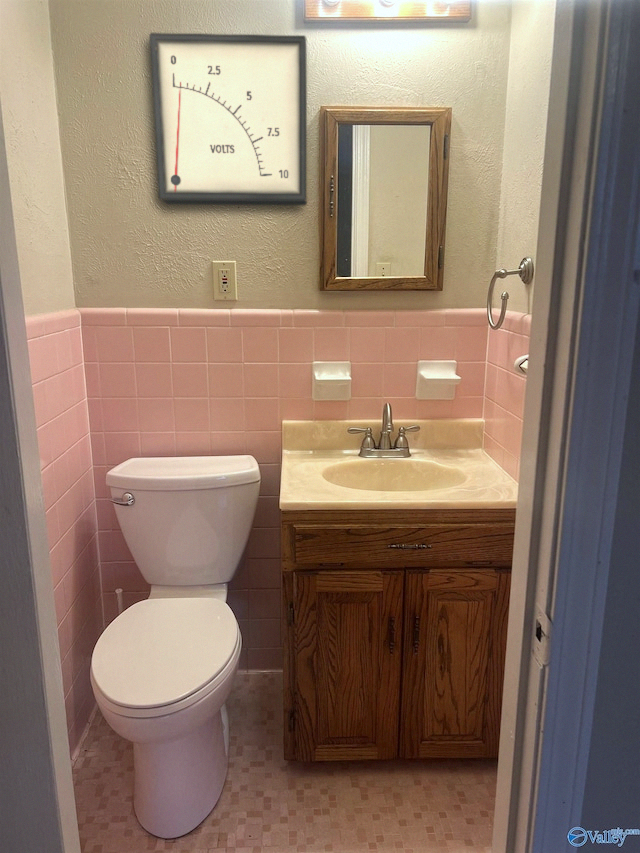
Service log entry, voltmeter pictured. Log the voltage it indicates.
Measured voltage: 0.5 V
